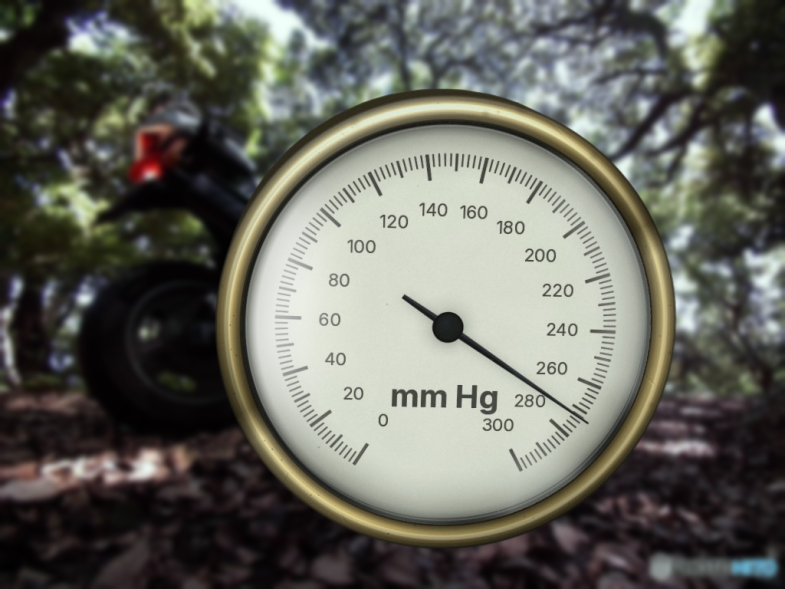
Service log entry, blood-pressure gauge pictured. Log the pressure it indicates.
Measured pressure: 272 mmHg
